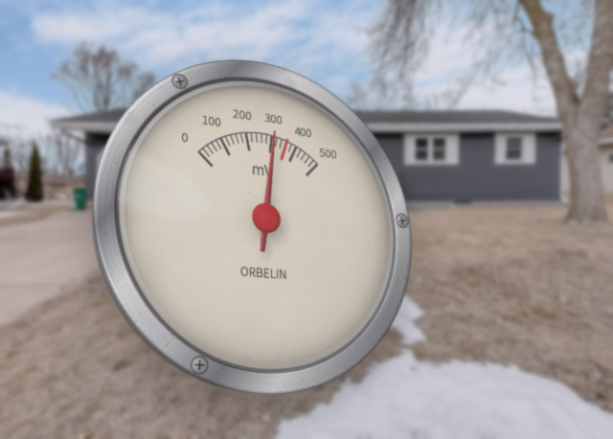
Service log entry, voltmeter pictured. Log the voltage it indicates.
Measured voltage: 300 mV
